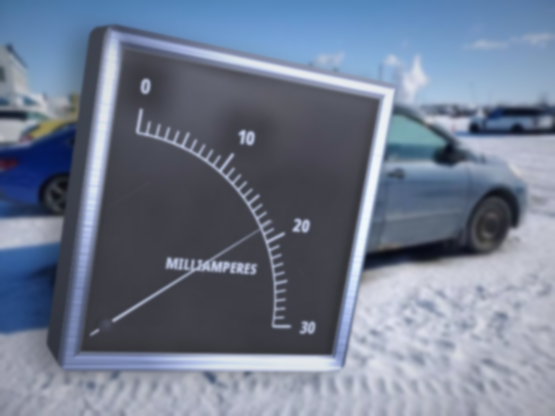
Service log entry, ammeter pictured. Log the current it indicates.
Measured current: 18 mA
